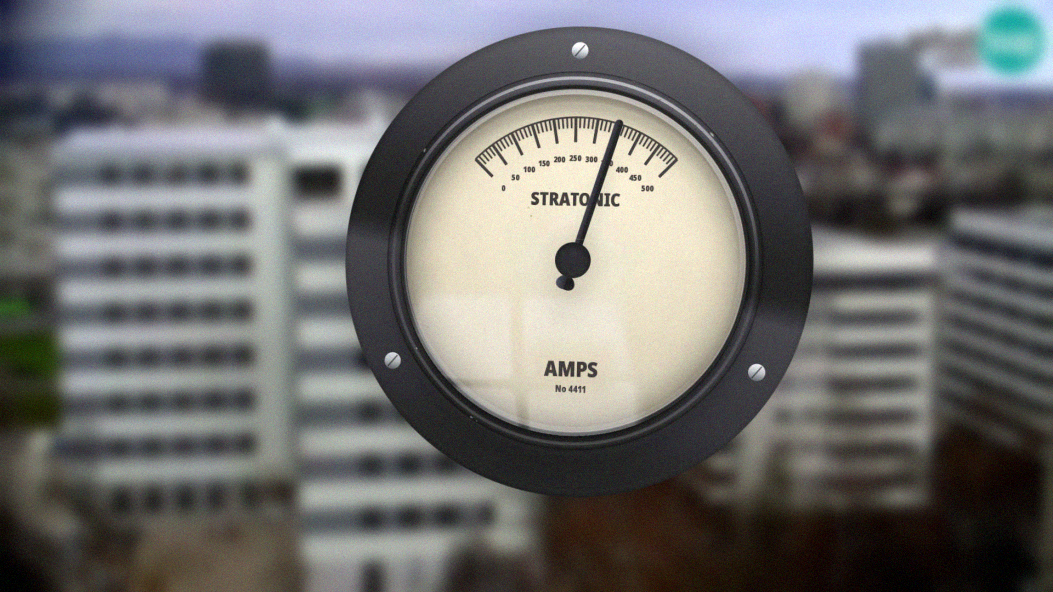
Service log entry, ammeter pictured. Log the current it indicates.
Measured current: 350 A
